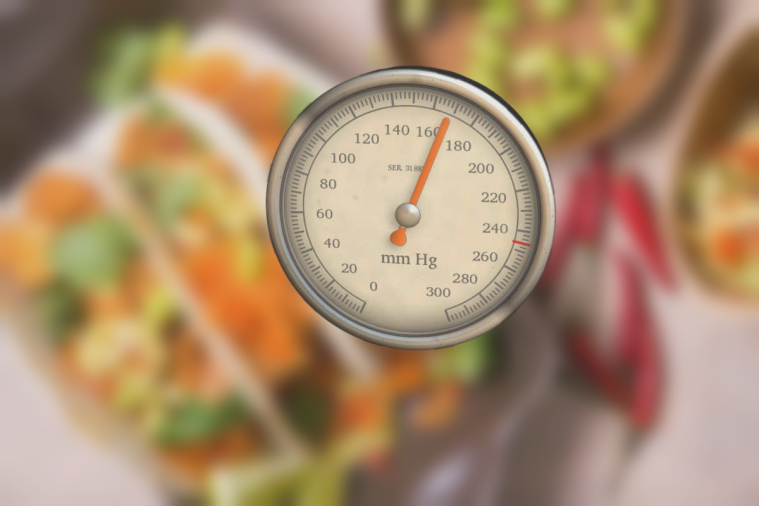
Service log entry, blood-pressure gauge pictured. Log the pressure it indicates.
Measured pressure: 168 mmHg
